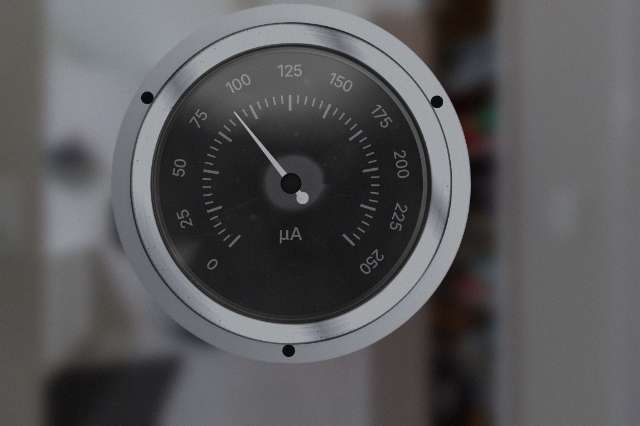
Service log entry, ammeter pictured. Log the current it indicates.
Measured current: 90 µA
